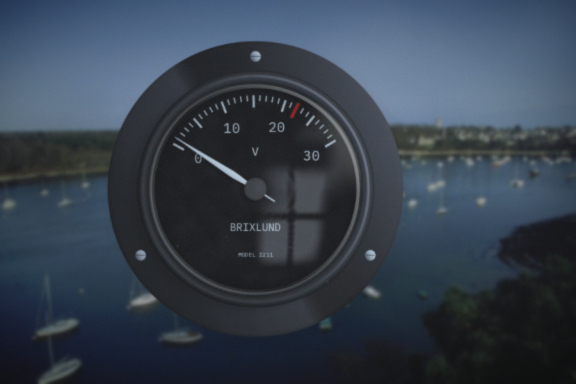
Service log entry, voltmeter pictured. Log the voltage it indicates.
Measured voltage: 1 V
